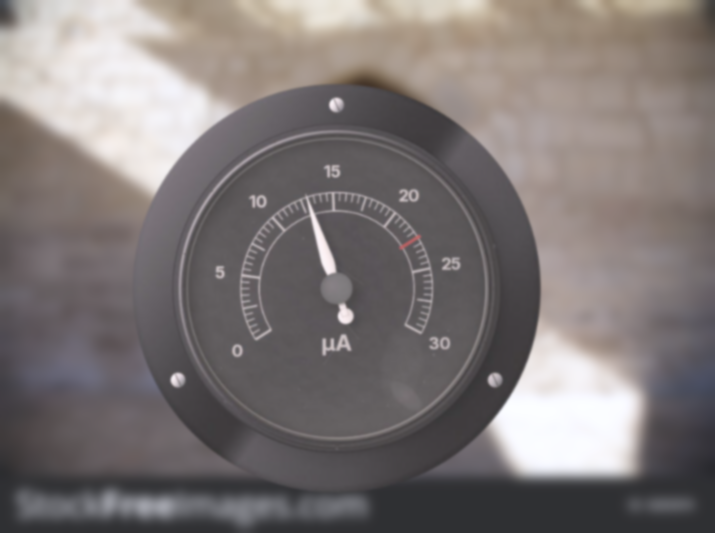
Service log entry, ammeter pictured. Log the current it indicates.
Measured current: 13 µA
